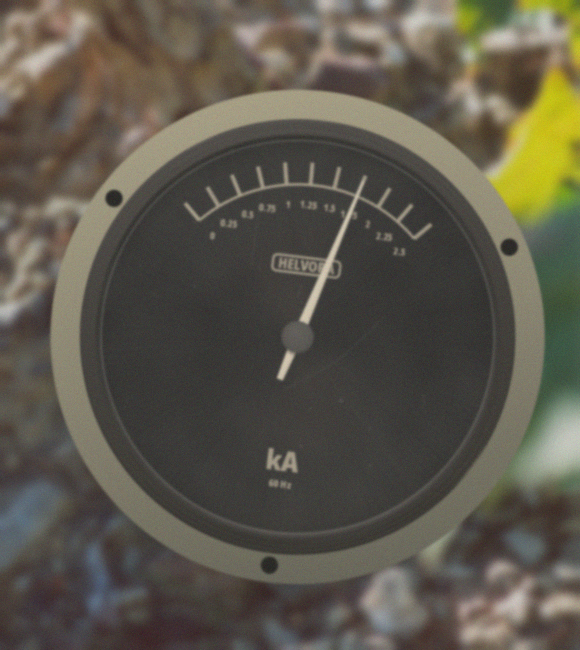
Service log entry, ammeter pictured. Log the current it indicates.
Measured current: 1.75 kA
